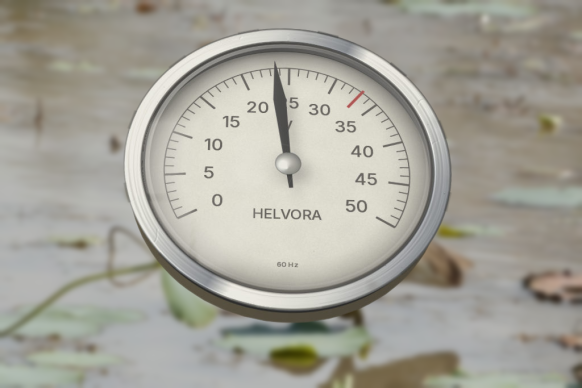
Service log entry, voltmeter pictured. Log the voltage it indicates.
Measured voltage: 23.5 V
